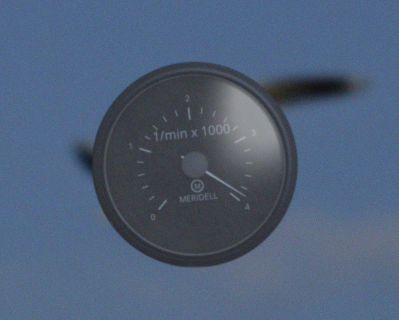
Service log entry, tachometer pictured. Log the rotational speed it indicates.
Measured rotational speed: 3900 rpm
